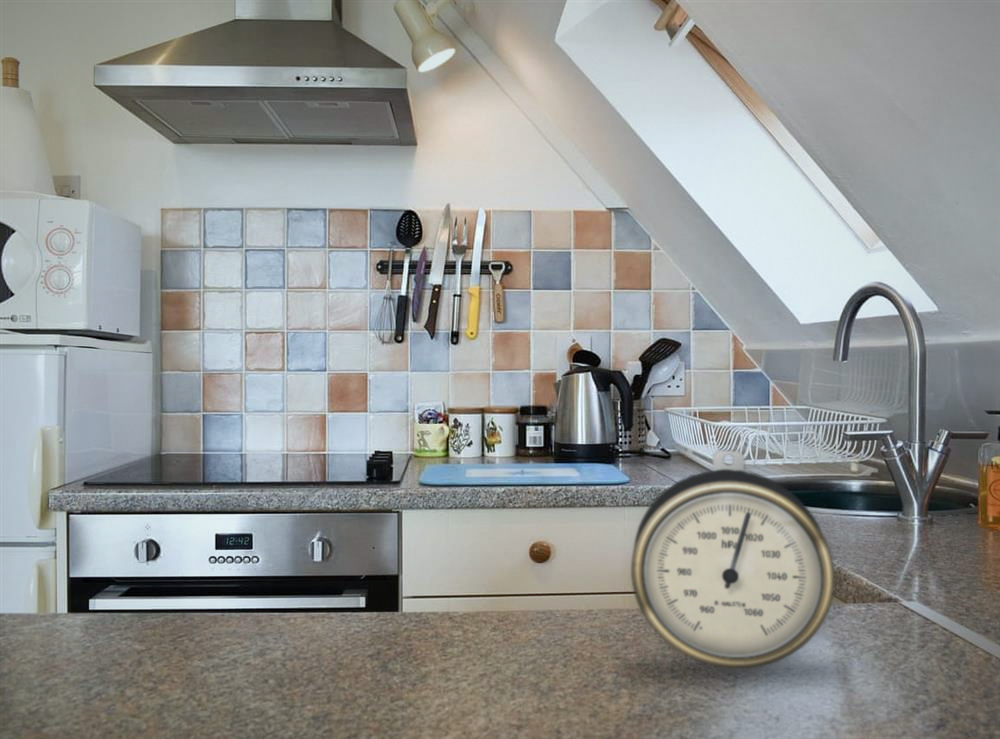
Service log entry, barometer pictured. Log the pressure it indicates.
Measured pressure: 1015 hPa
